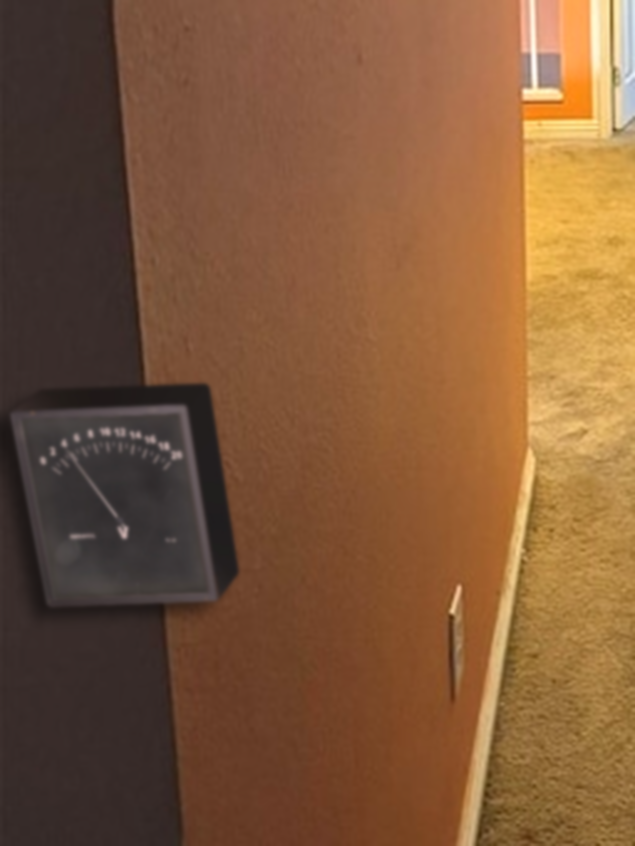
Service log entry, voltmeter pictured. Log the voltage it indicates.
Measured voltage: 4 V
